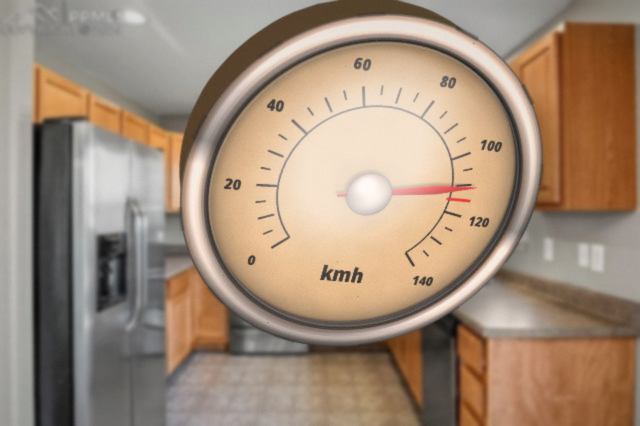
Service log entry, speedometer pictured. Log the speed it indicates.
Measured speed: 110 km/h
